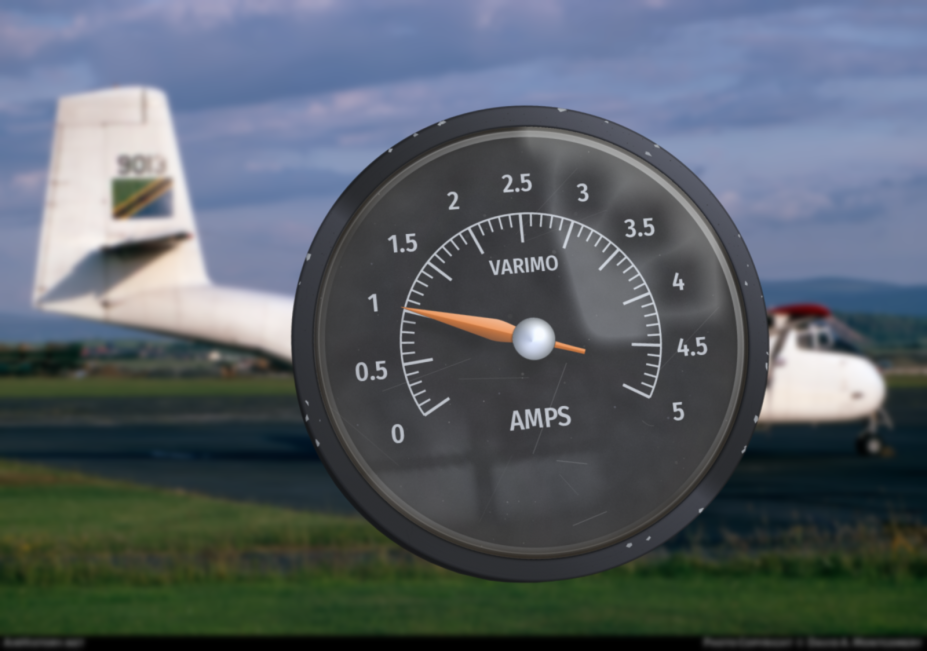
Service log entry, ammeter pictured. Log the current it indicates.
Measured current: 1 A
